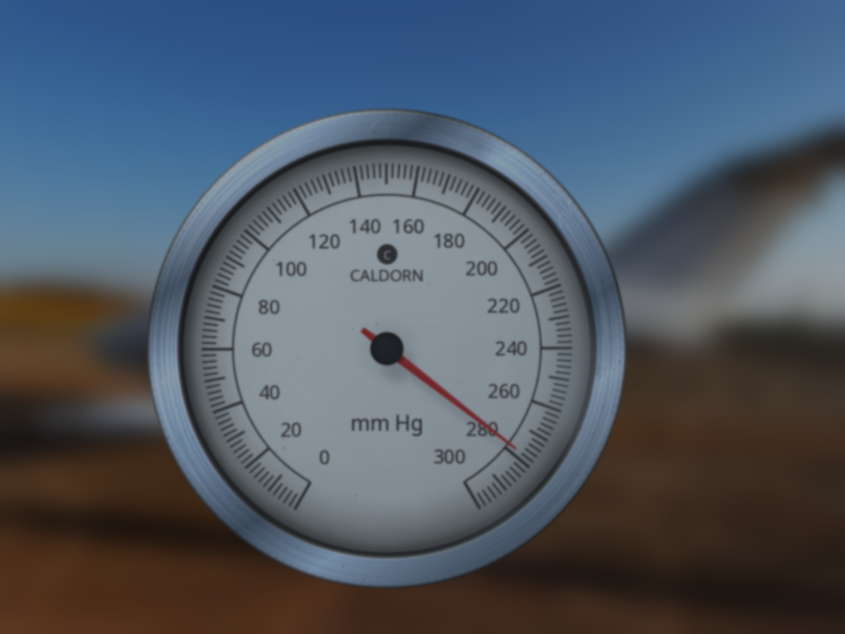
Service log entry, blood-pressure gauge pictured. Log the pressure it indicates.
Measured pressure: 278 mmHg
